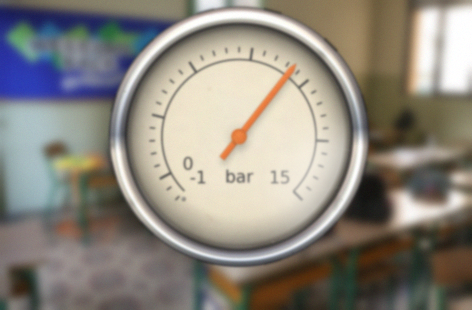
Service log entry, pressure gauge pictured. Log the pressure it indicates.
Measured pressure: 9.25 bar
